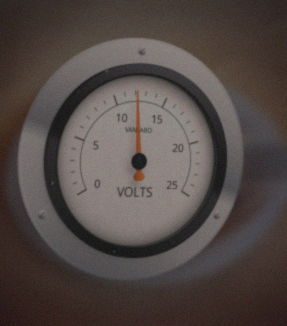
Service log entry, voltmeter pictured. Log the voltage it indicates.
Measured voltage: 12 V
